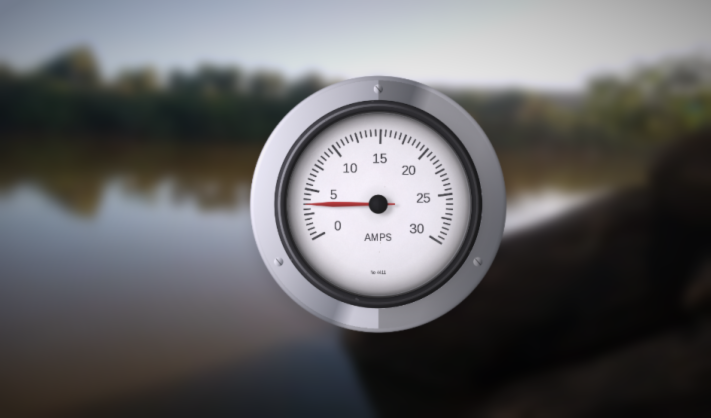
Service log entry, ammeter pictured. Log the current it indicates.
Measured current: 3.5 A
